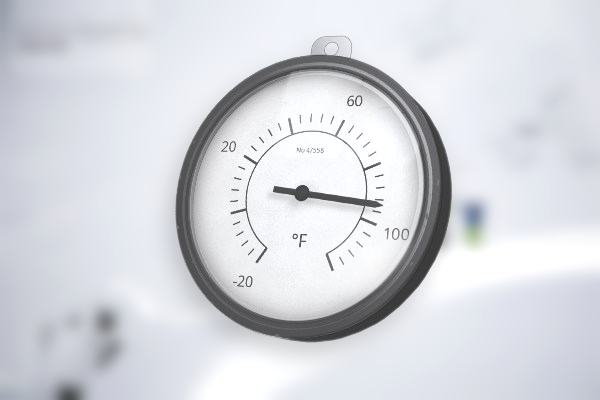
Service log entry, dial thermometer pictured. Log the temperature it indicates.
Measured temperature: 94 °F
